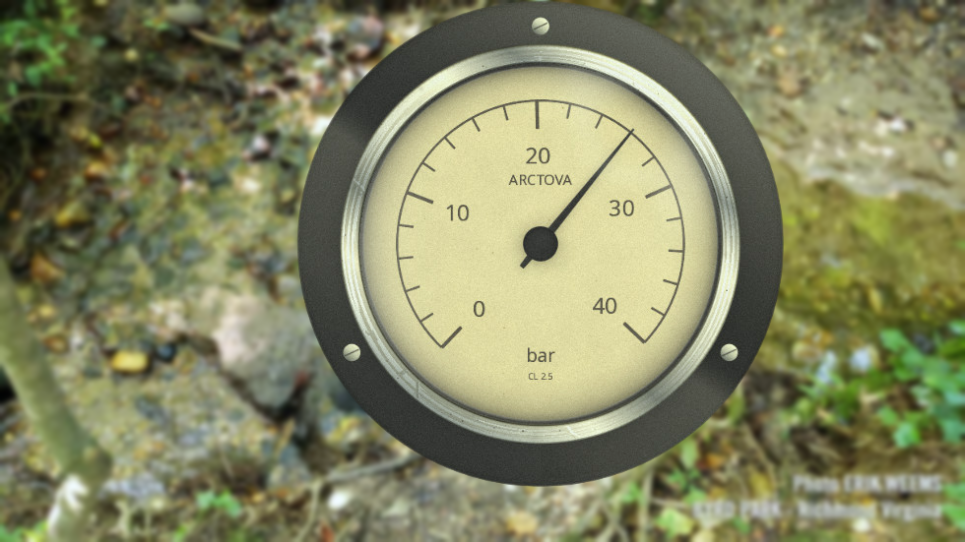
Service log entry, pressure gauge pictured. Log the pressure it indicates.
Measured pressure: 26 bar
